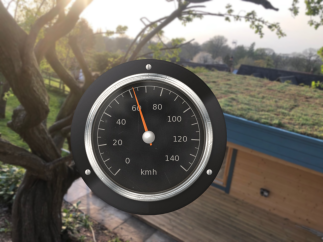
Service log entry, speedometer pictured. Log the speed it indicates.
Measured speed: 62.5 km/h
